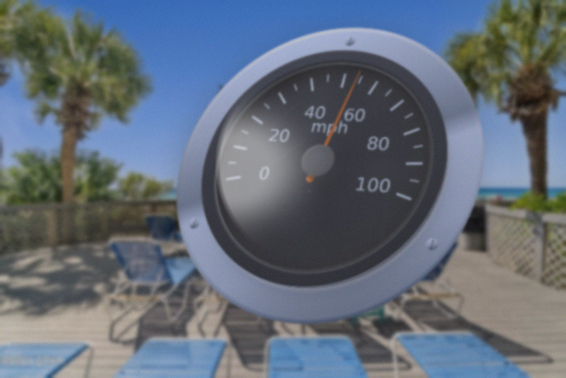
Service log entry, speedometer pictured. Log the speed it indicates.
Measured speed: 55 mph
